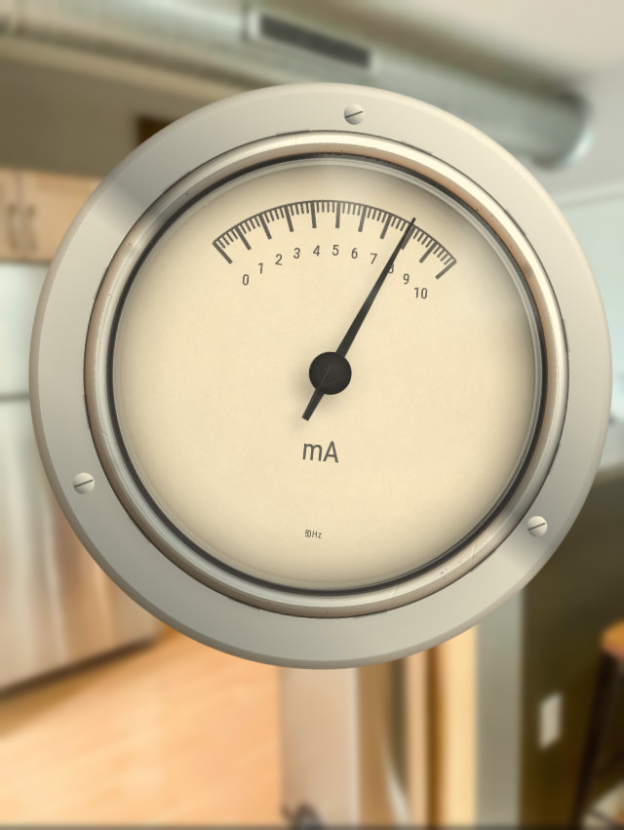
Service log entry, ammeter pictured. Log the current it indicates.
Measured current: 7.8 mA
